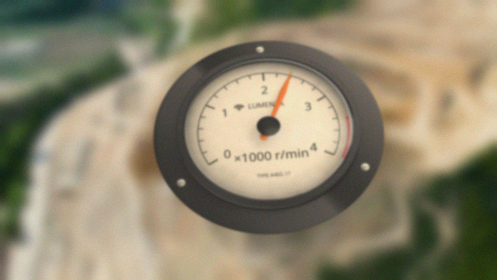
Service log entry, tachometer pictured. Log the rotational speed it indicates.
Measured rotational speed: 2400 rpm
